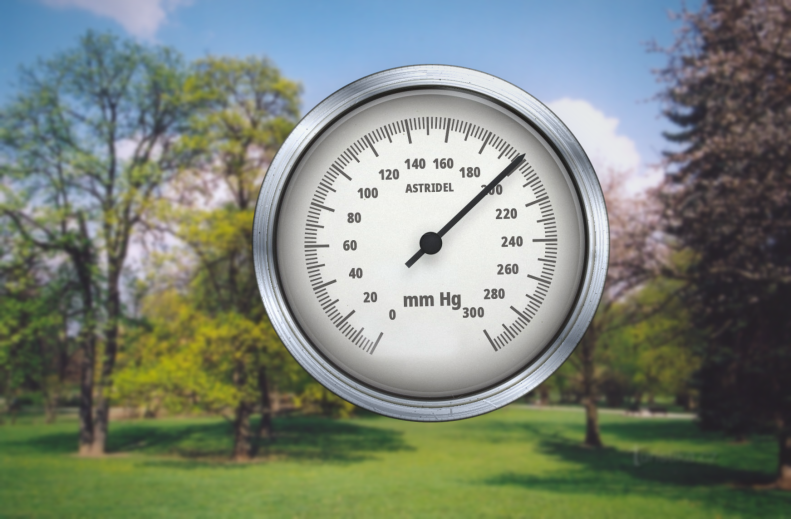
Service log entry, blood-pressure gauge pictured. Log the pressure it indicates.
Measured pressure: 198 mmHg
